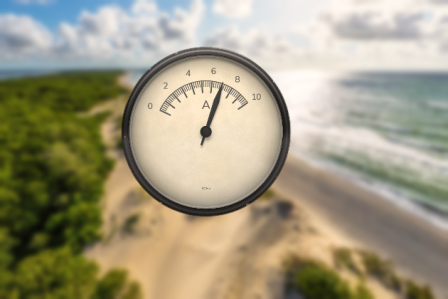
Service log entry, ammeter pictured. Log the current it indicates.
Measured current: 7 A
